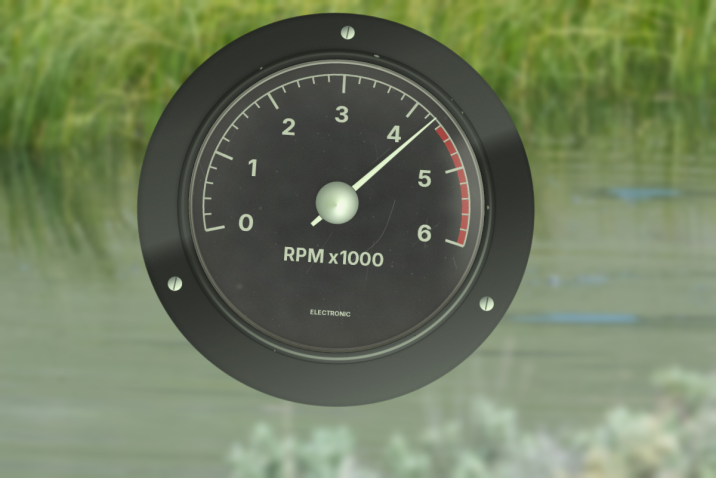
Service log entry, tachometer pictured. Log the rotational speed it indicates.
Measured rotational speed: 4300 rpm
